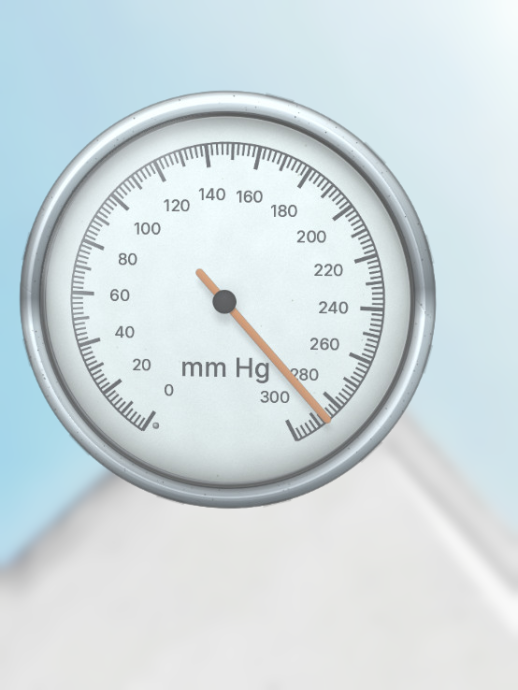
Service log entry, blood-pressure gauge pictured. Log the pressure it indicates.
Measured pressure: 286 mmHg
